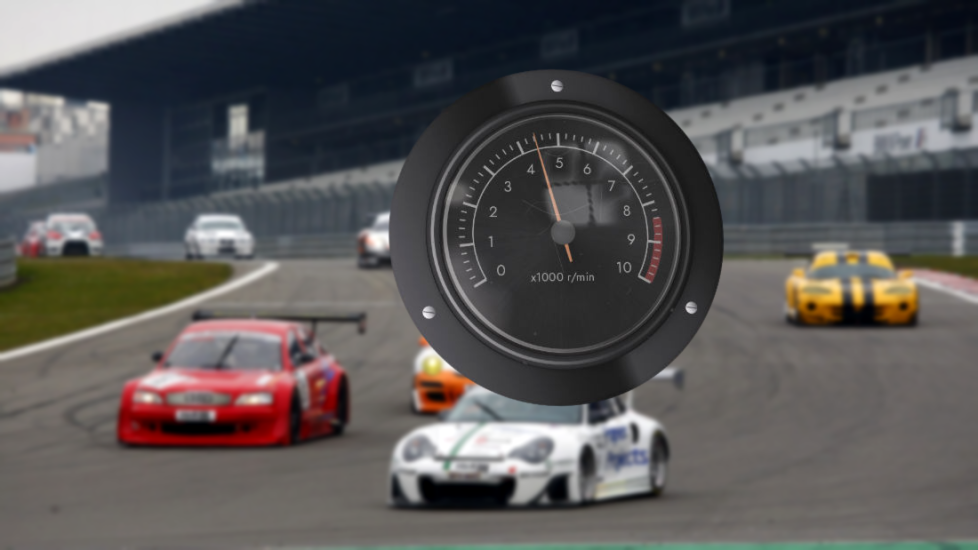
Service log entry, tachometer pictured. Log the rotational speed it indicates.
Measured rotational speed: 4400 rpm
